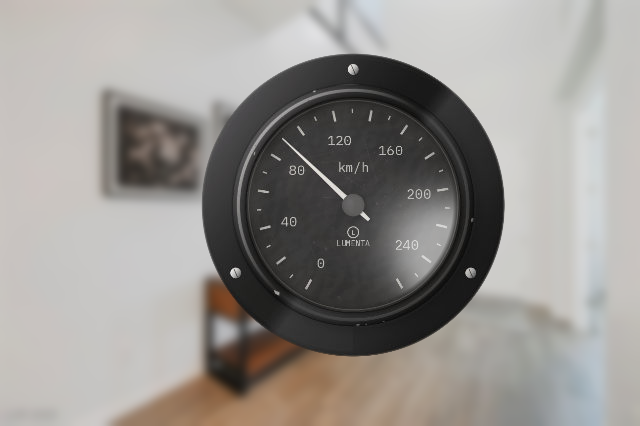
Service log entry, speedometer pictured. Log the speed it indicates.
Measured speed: 90 km/h
